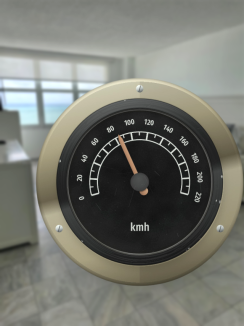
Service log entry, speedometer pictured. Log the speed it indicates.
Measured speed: 85 km/h
